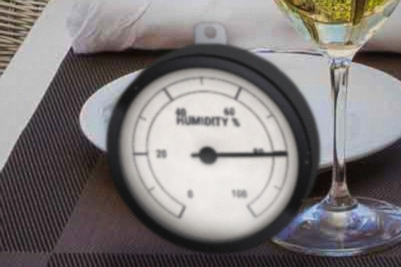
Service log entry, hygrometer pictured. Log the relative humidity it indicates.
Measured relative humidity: 80 %
